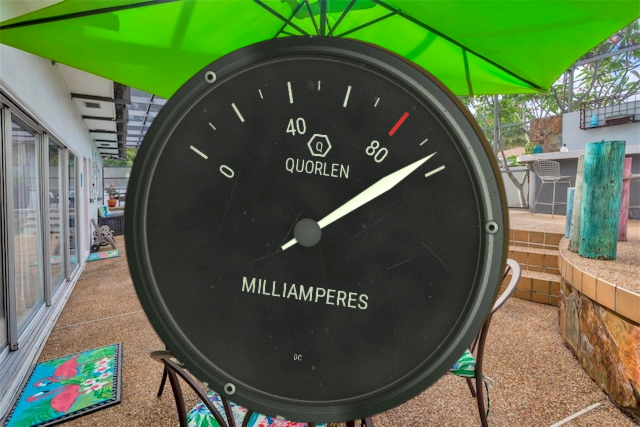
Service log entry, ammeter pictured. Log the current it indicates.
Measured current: 95 mA
